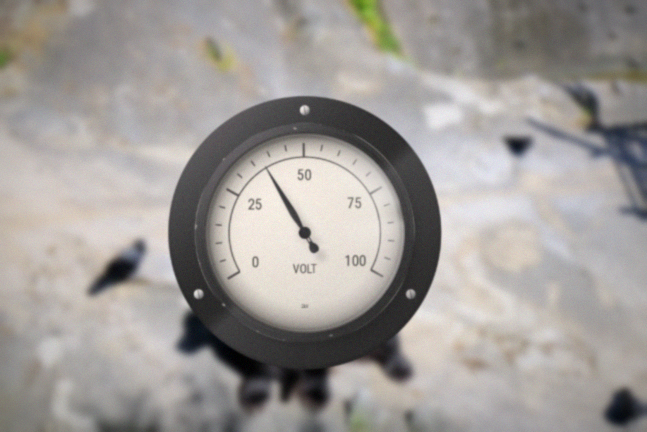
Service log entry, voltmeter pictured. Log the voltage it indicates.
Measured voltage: 37.5 V
